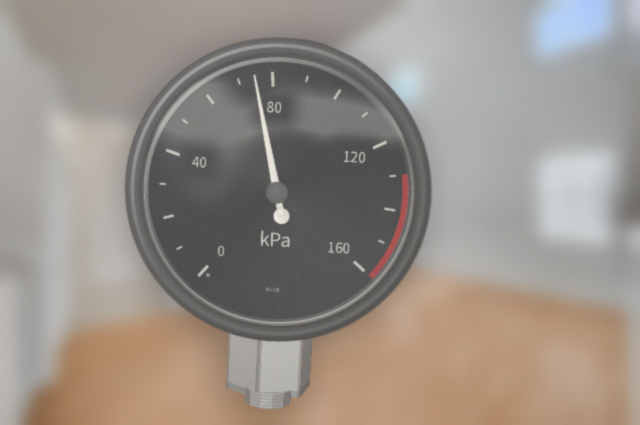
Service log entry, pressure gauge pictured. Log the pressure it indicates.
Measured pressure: 75 kPa
